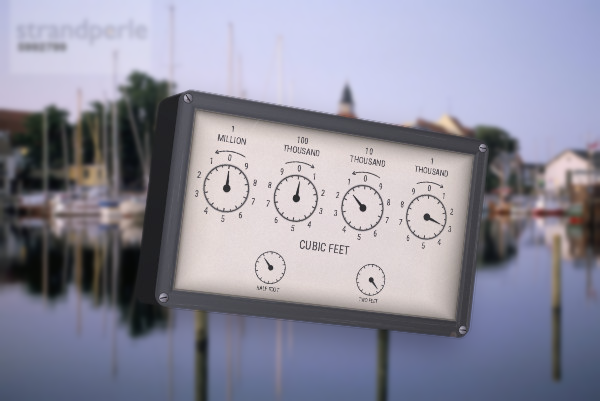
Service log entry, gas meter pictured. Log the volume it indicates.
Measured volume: 1300 ft³
